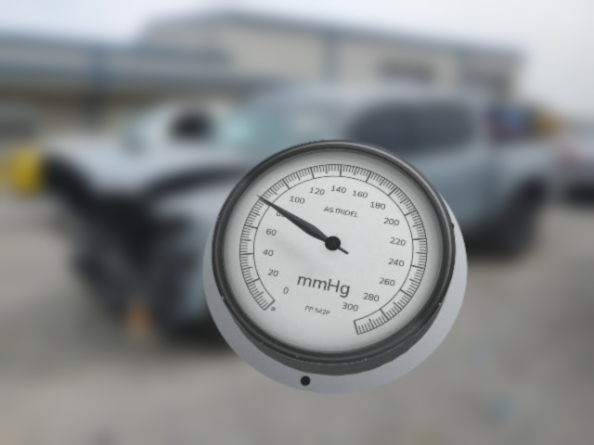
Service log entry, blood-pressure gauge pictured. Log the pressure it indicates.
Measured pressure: 80 mmHg
